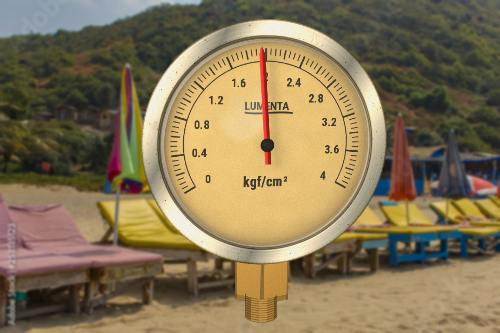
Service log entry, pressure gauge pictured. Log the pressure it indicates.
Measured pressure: 1.95 kg/cm²
